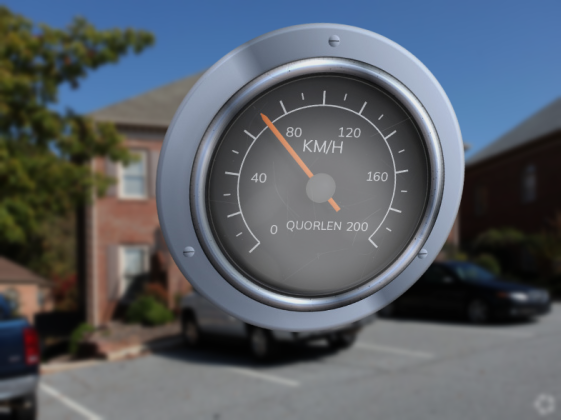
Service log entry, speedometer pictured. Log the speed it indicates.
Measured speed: 70 km/h
